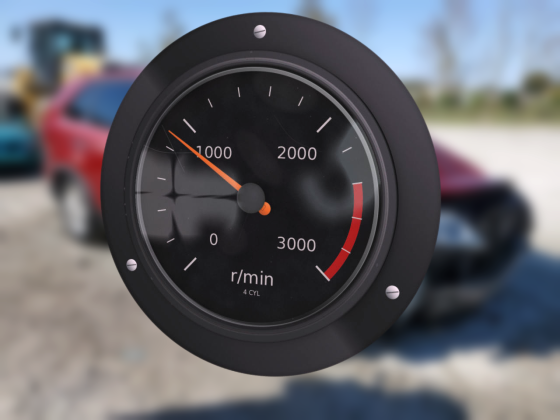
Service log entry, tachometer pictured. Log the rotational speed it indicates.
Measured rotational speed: 900 rpm
